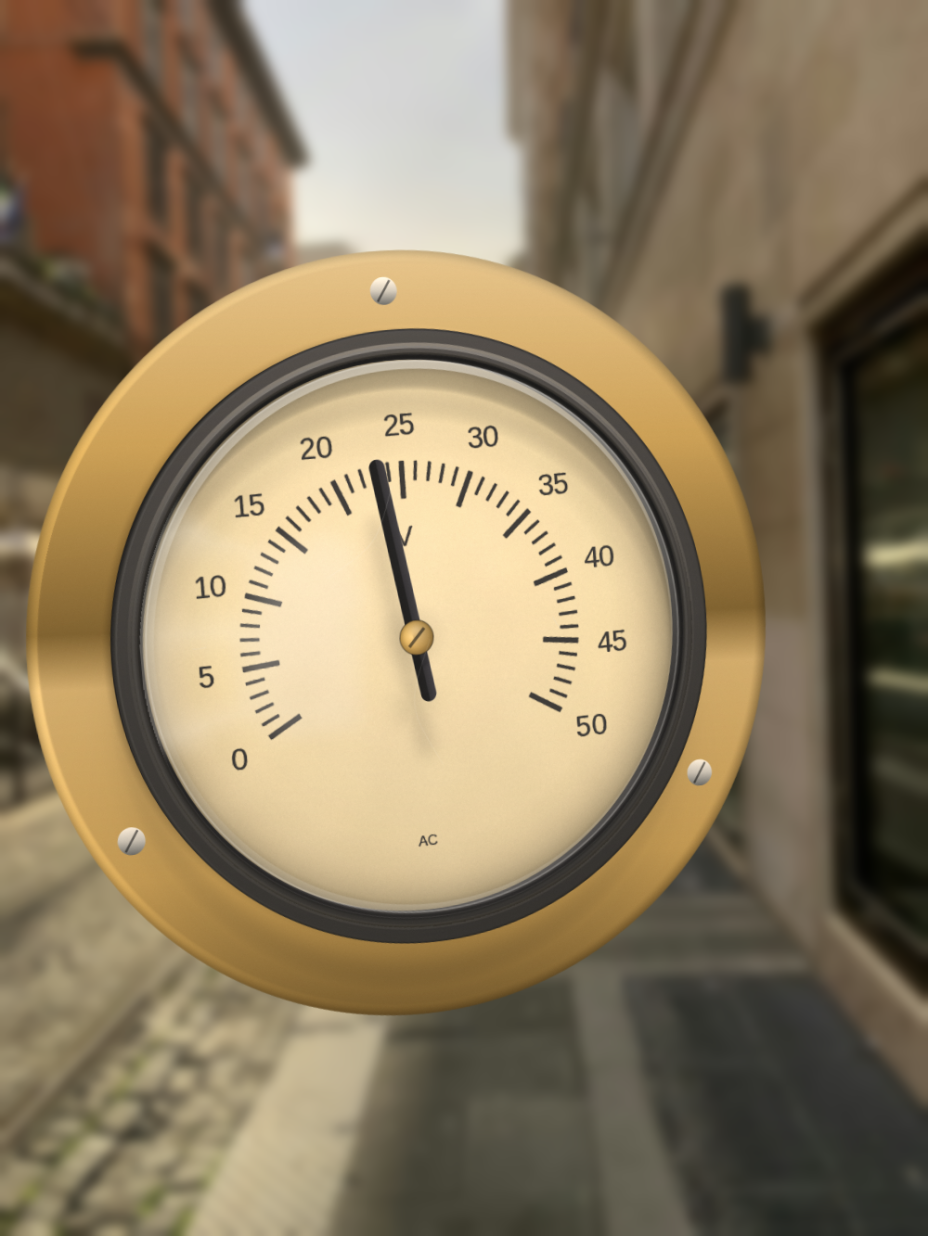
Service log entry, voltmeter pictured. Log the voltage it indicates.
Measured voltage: 23 V
